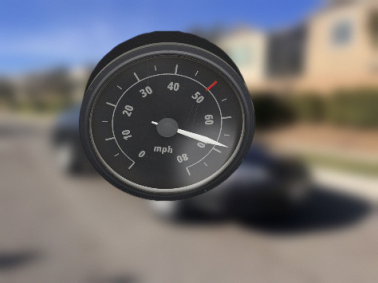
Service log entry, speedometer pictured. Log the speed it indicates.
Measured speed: 67.5 mph
